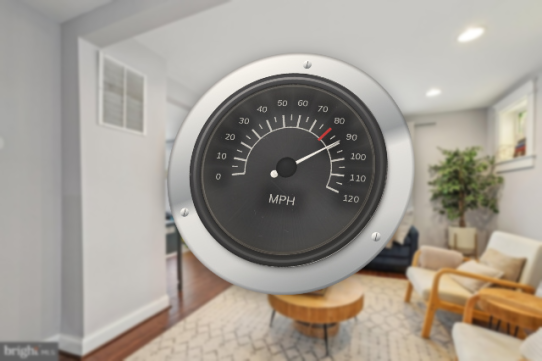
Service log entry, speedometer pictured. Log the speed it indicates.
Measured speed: 90 mph
